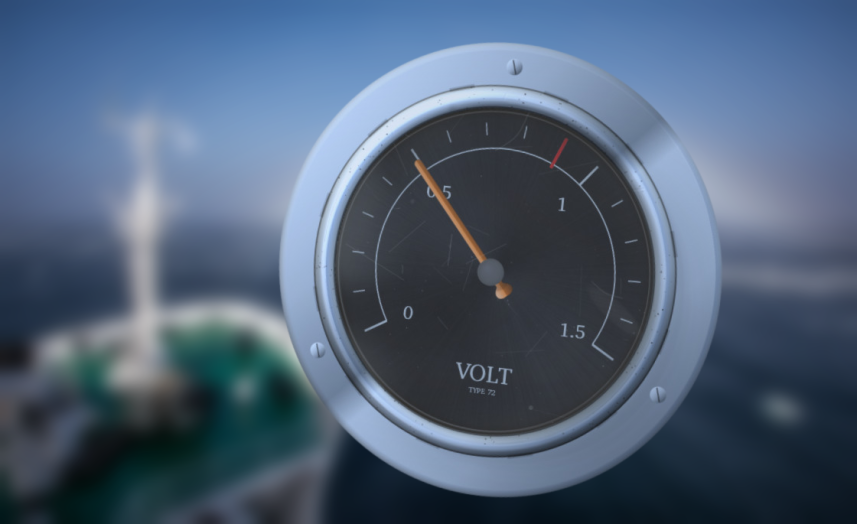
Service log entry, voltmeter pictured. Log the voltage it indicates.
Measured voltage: 0.5 V
